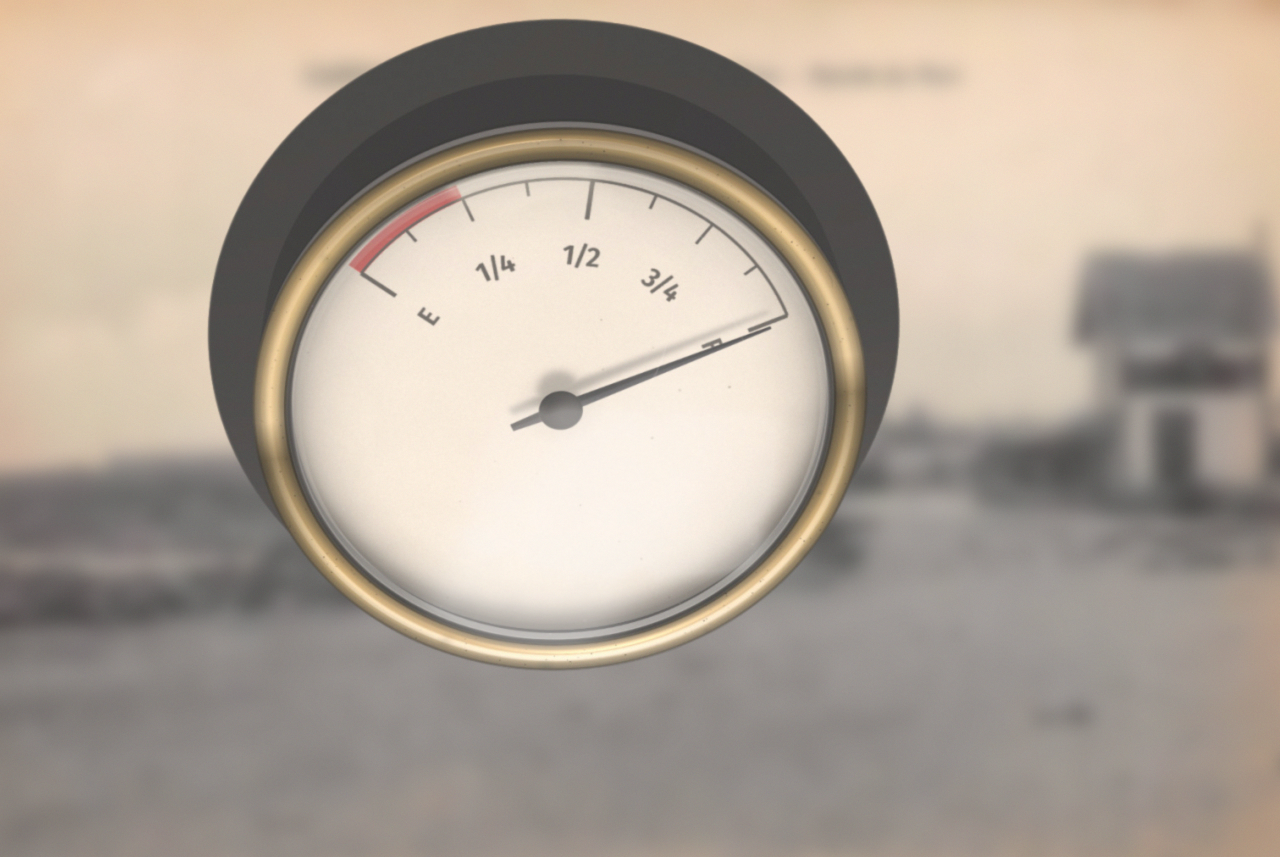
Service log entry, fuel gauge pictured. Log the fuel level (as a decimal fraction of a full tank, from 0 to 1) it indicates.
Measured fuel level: 1
